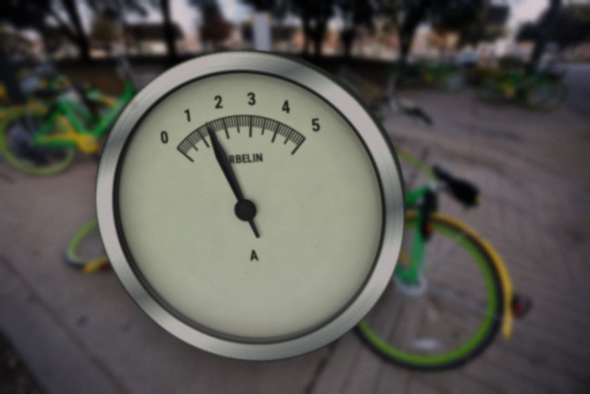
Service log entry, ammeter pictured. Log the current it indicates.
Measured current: 1.5 A
